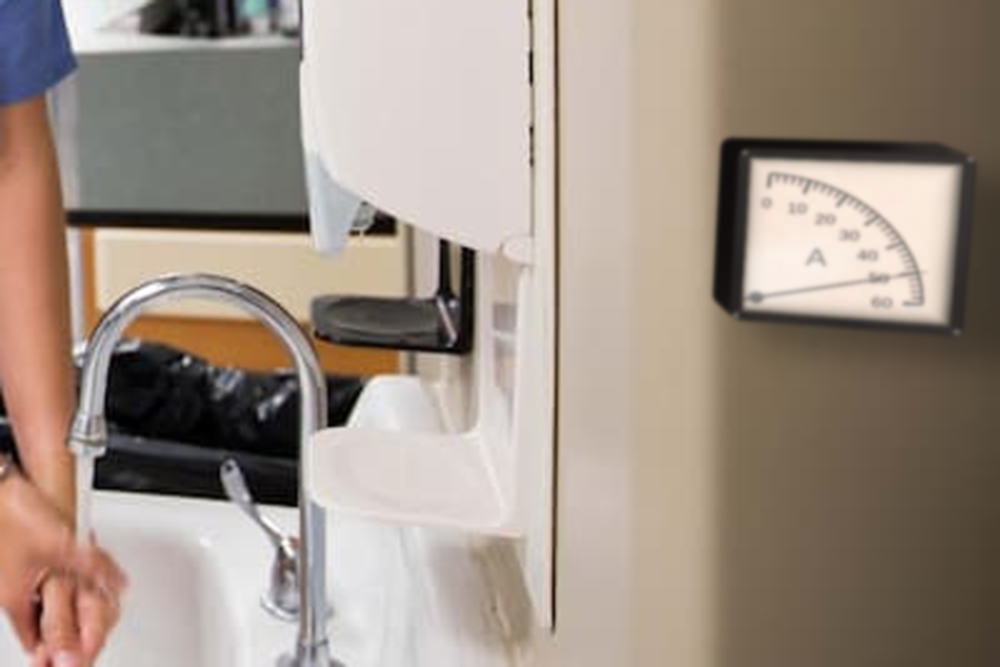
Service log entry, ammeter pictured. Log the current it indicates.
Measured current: 50 A
